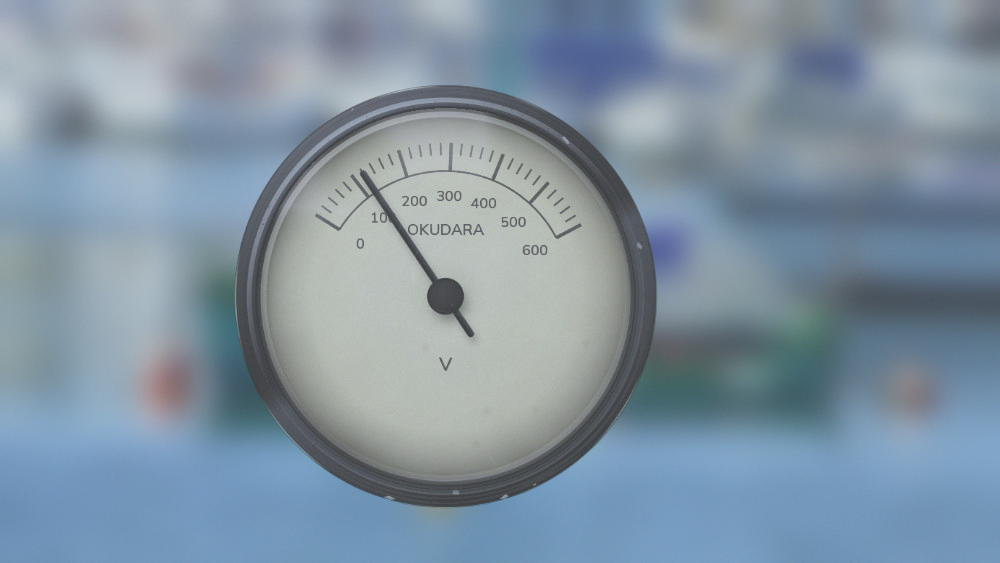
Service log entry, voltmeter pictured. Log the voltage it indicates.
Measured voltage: 120 V
